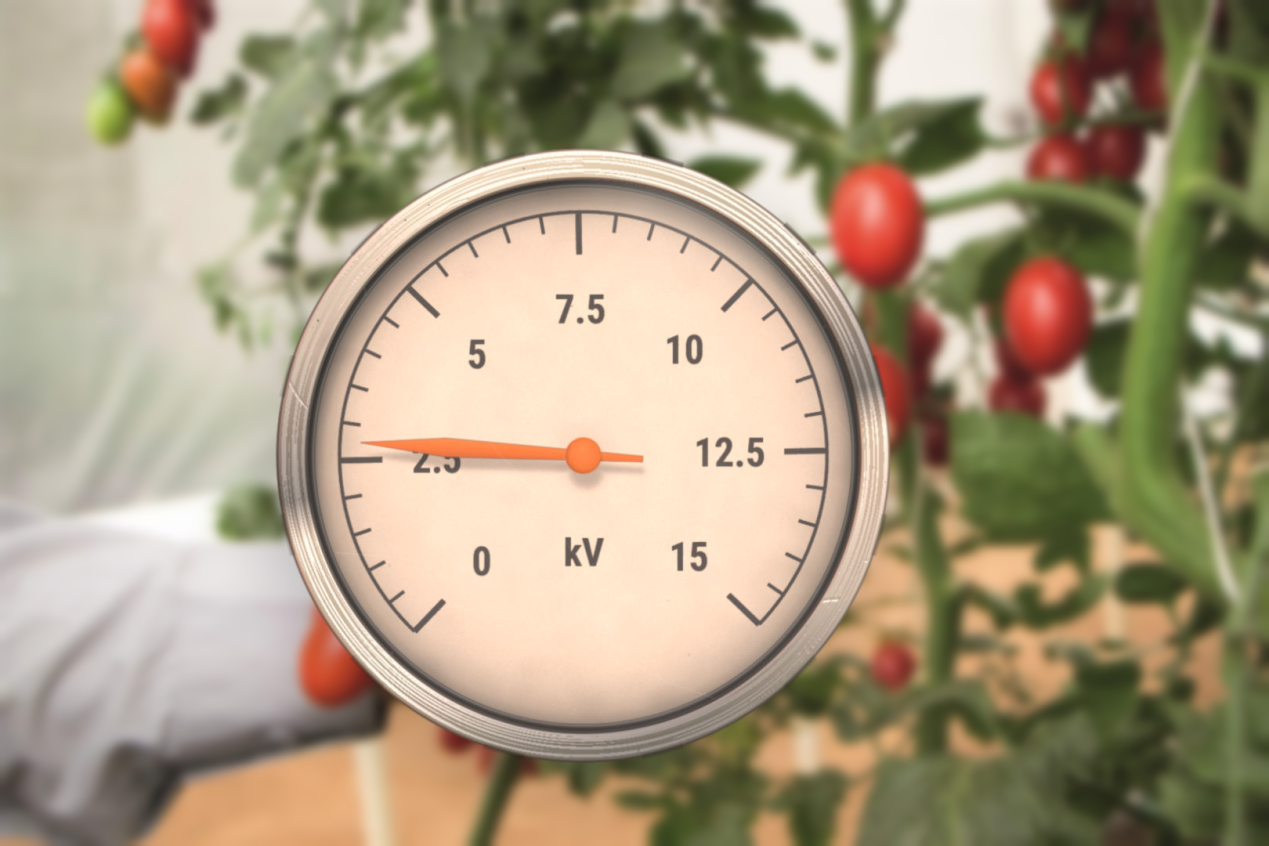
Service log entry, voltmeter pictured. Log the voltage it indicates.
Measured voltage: 2.75 kV
